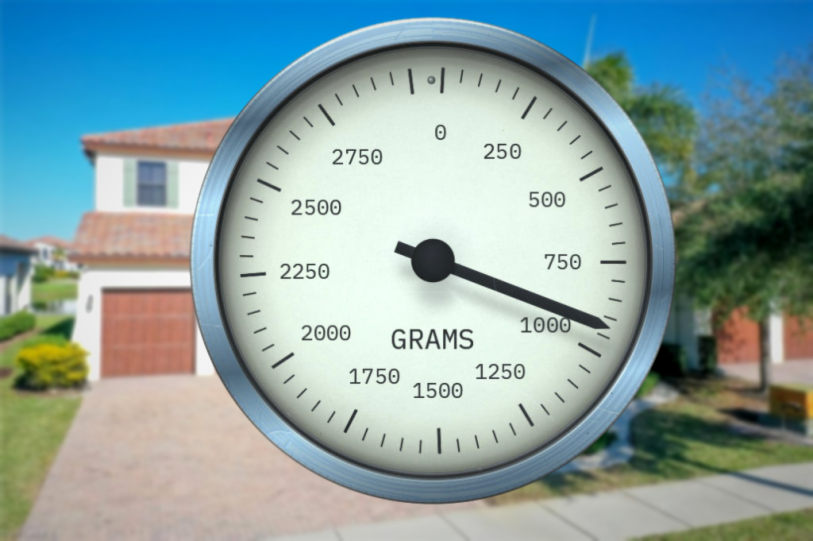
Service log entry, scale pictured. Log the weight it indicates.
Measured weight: 925 g
